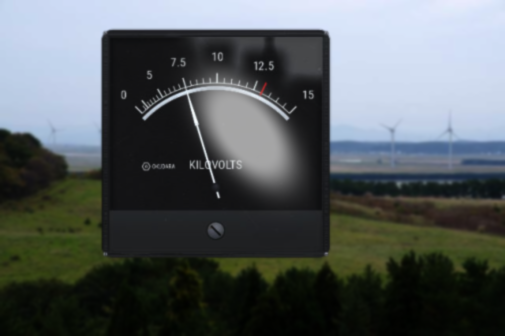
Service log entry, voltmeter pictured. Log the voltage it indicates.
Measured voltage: 7.5 kV
